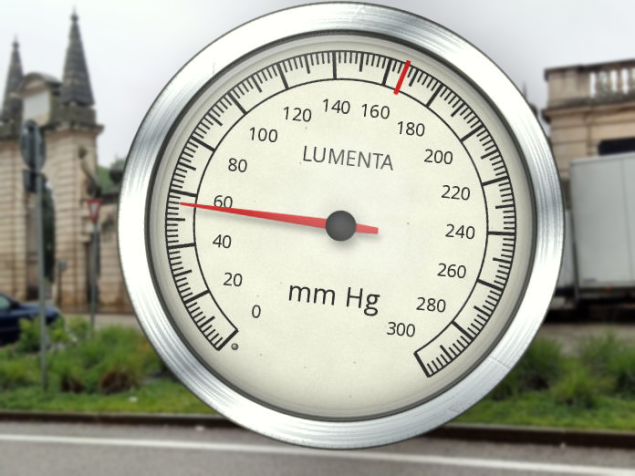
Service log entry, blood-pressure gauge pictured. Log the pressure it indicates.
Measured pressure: 56 mmHg
